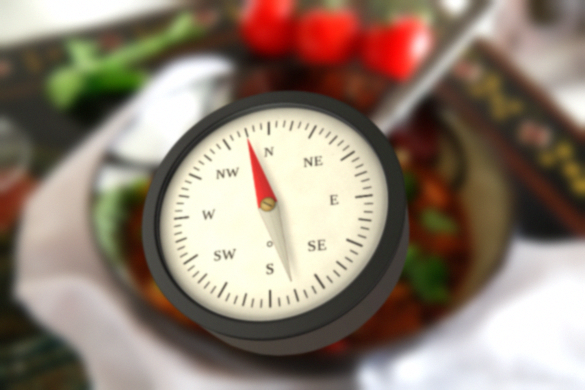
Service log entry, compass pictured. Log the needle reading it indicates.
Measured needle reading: 345 °
